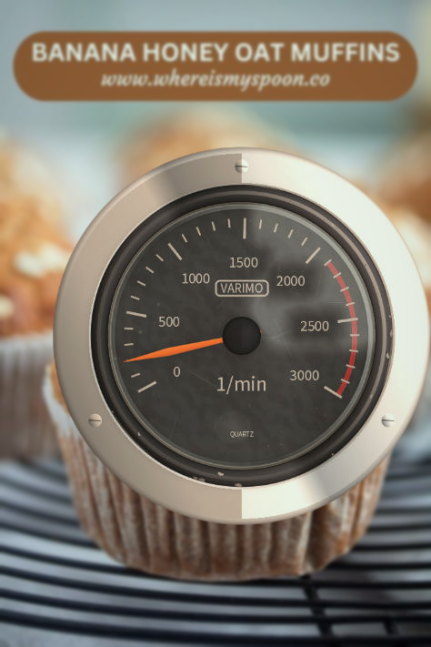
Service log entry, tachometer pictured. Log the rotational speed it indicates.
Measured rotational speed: 200 rpm
